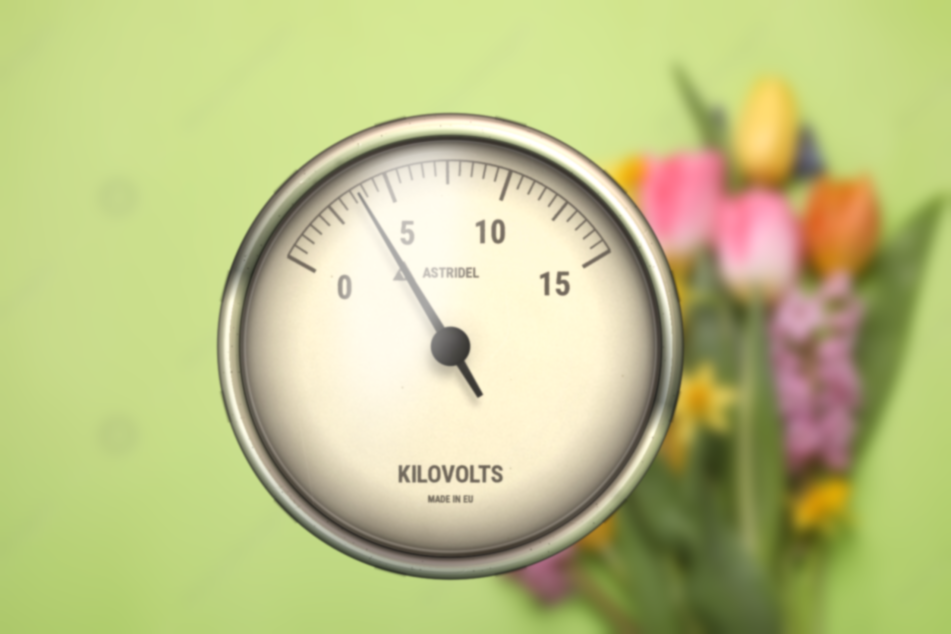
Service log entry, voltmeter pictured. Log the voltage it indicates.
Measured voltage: 3.75 kV
